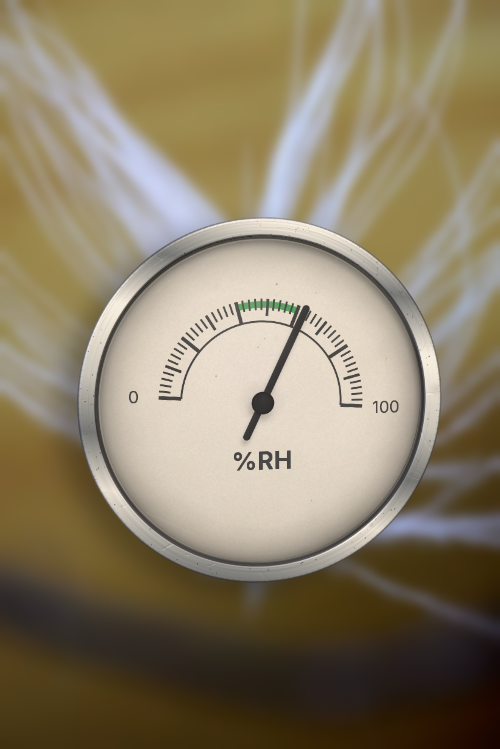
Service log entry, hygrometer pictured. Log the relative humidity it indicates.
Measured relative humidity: 62 %
